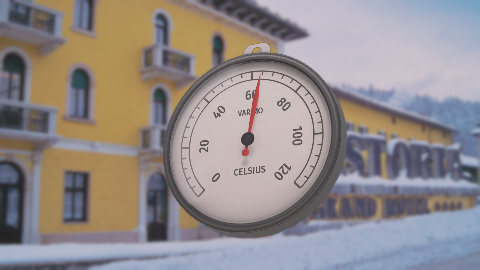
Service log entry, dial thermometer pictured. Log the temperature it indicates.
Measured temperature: 64 °C
